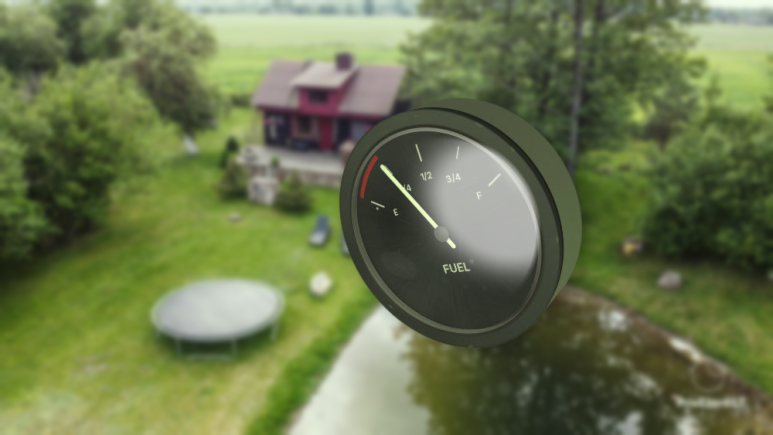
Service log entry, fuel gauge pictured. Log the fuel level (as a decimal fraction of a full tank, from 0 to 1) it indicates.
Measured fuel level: 0.25
